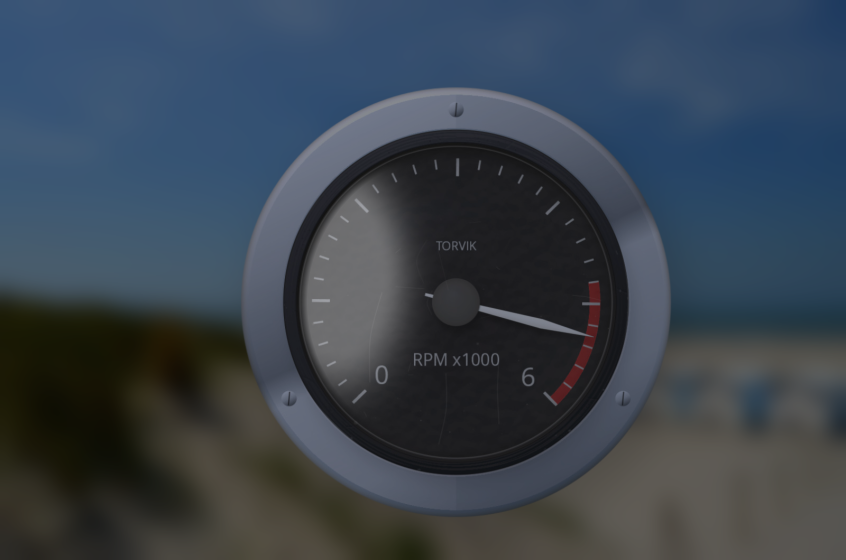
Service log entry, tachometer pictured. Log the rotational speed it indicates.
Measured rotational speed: 5300 rpm
